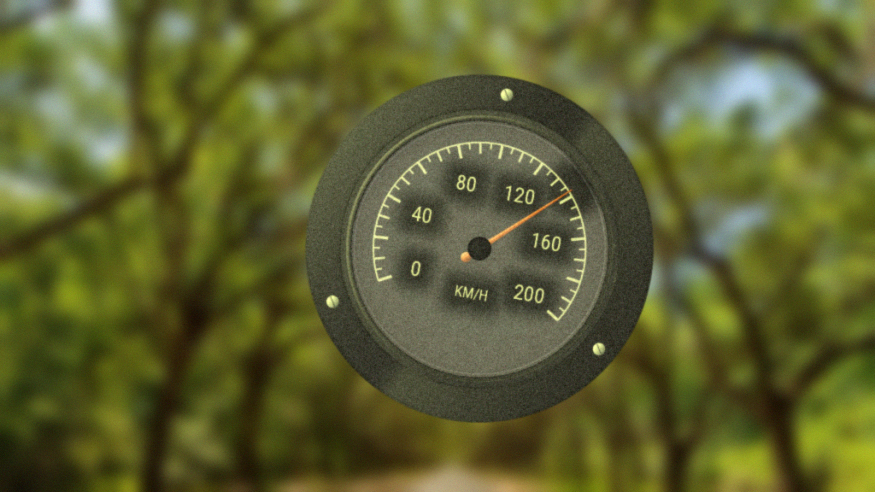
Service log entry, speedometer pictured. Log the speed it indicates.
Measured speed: 137.5 km/h
